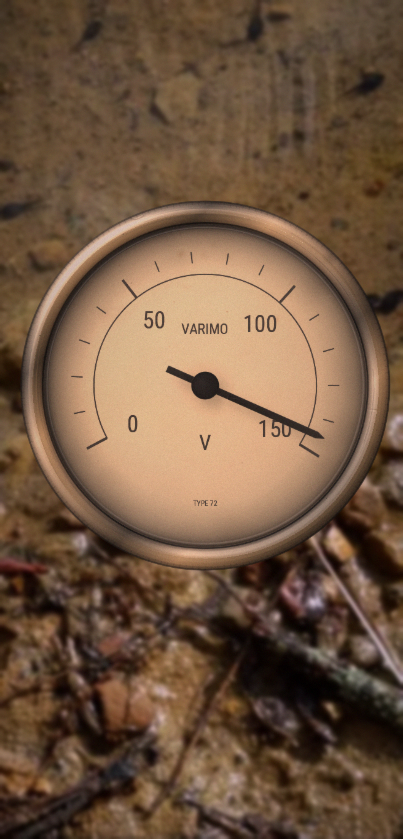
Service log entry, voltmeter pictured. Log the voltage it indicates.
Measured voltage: 145 V
